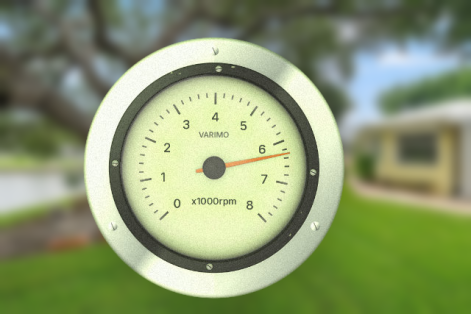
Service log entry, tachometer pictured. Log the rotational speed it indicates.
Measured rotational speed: 6300 rpm
